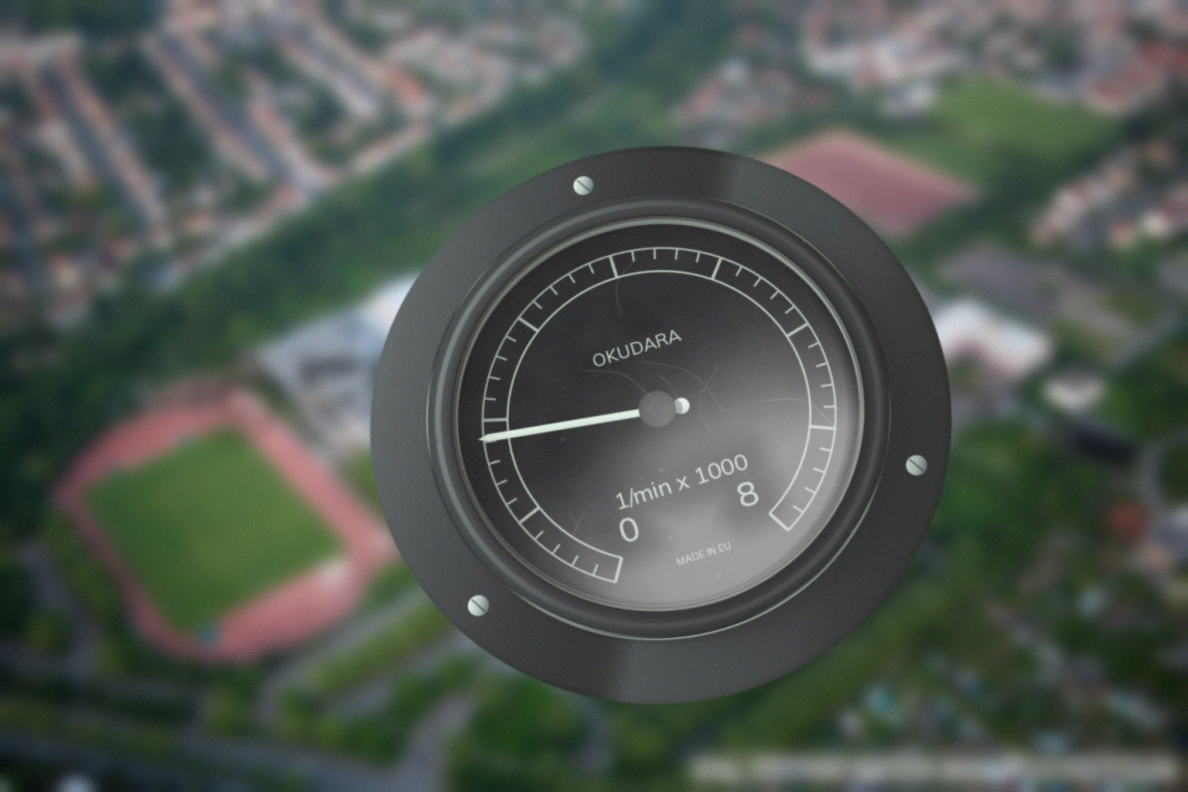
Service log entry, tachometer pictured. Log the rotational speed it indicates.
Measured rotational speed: 1800 rpm
